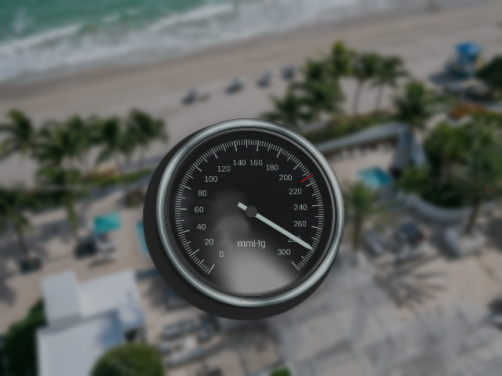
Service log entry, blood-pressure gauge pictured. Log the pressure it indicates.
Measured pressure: 280 mmHg
